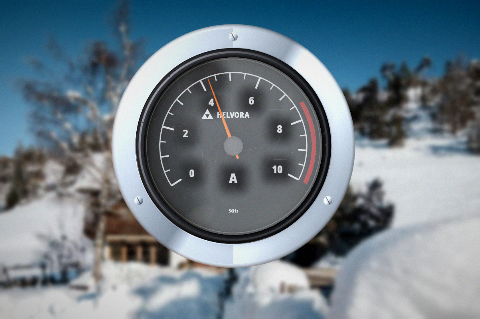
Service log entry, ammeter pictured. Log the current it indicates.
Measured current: 4.25 A
